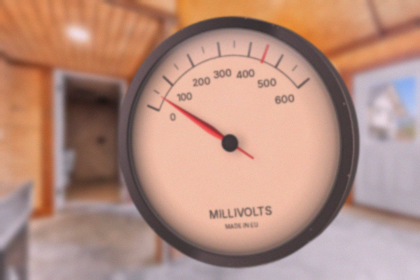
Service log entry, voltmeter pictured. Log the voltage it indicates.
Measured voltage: 50 mV
